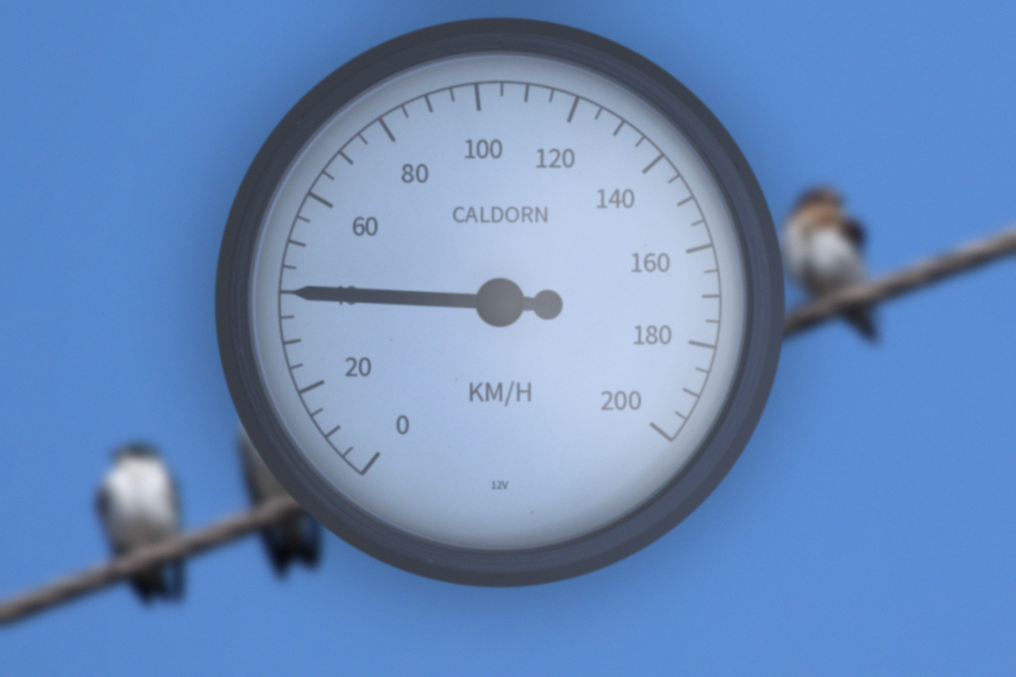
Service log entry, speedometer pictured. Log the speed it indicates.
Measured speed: 40 km/h
